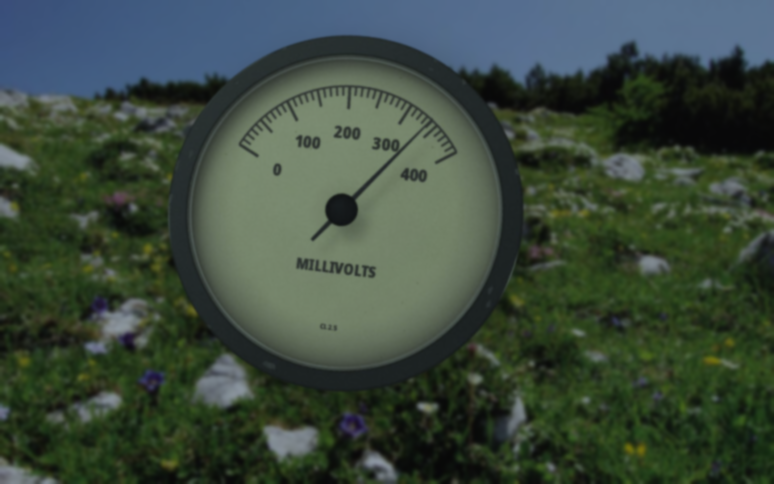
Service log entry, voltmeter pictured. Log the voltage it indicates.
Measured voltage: 340 mV
